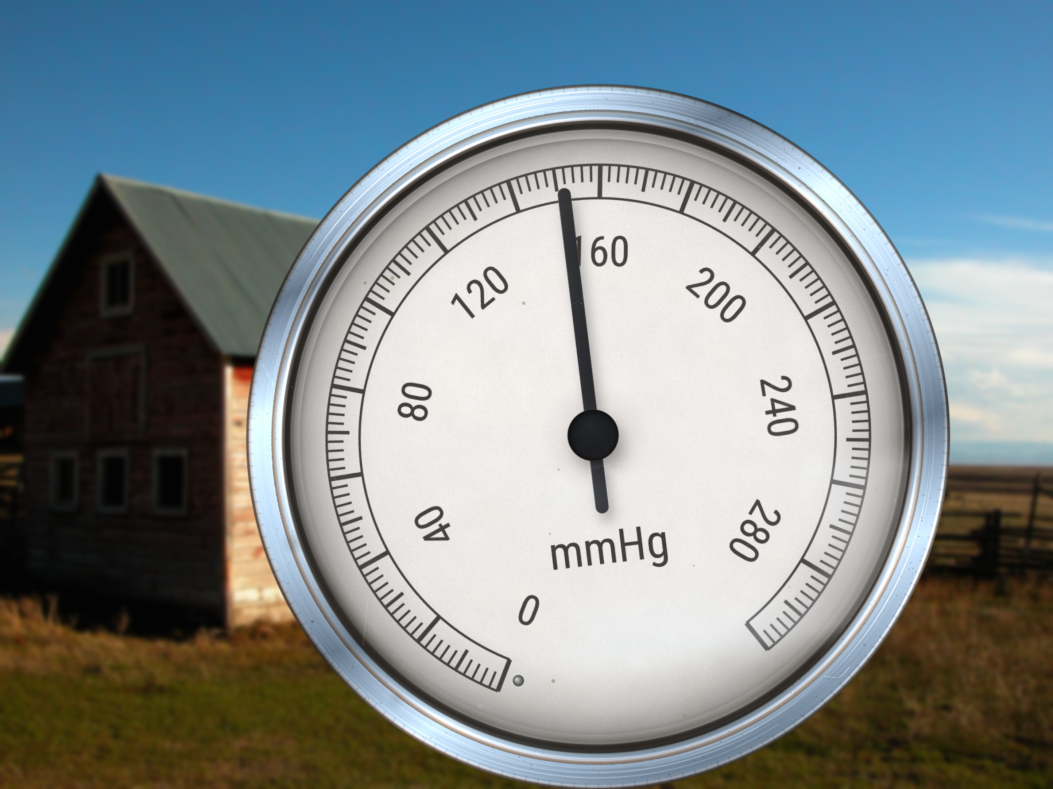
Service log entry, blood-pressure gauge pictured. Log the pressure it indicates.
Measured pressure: 152 mmHg
